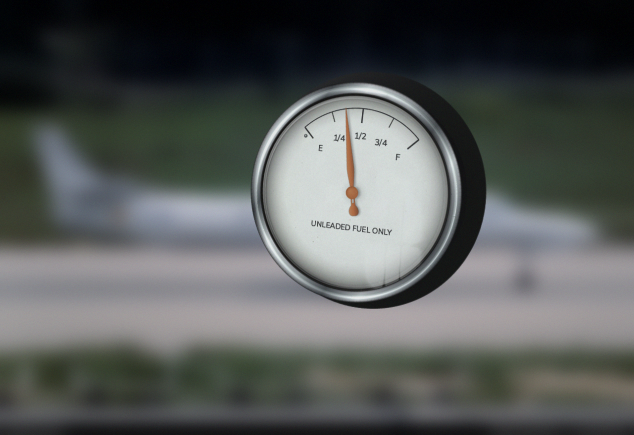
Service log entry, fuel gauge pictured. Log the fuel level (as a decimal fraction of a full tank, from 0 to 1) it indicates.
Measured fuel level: 0.375
